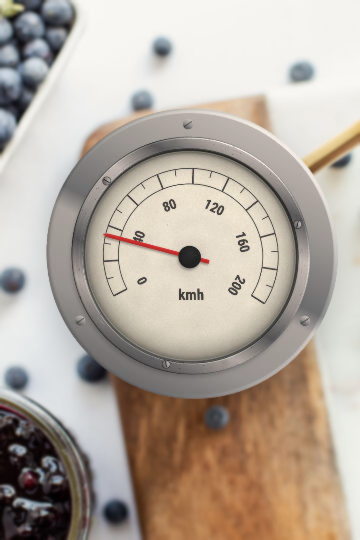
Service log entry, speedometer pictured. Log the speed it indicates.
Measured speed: 35 km/h
